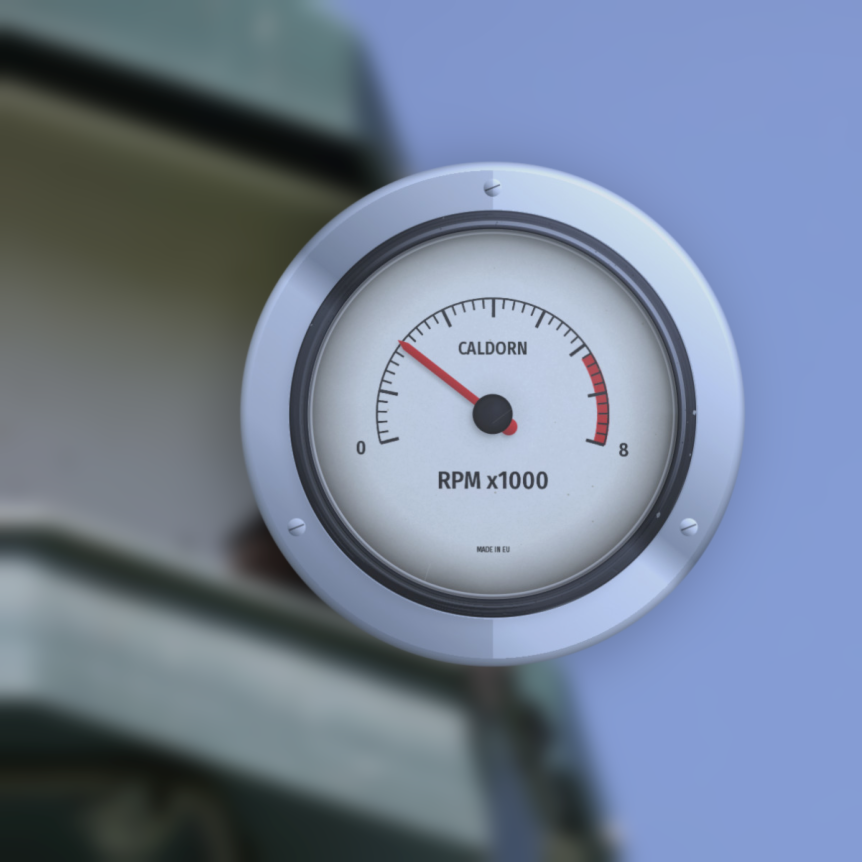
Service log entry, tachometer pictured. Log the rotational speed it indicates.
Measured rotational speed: 2000 rpm
